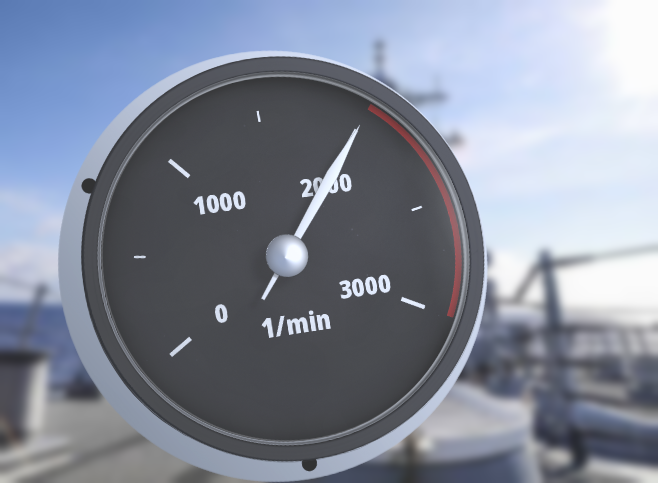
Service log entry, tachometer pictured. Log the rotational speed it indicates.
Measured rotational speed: 2000 rpm
